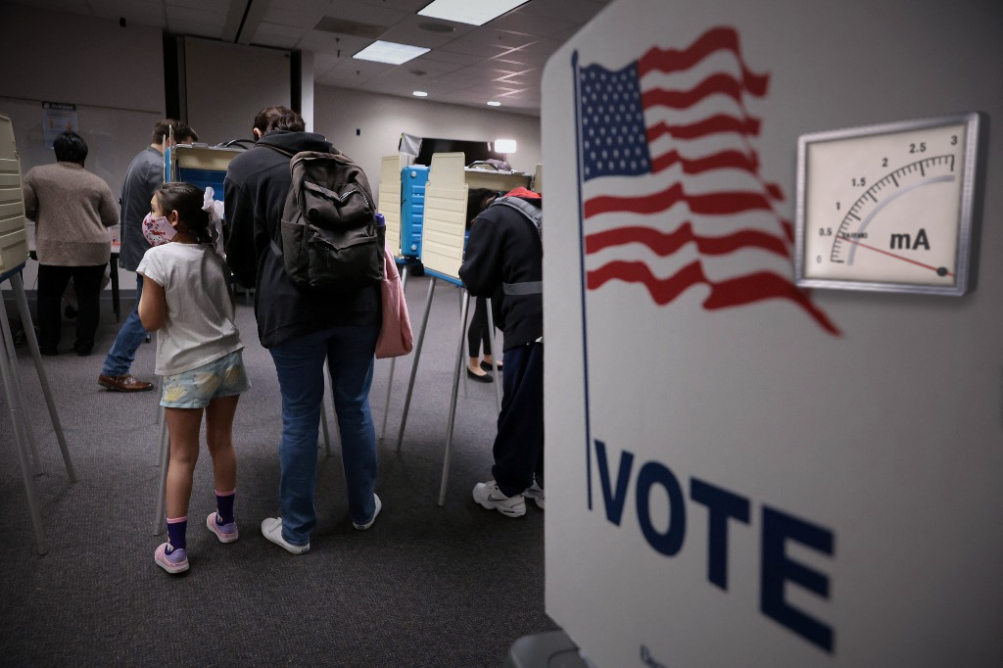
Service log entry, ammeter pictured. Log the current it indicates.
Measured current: 0.5 mA
